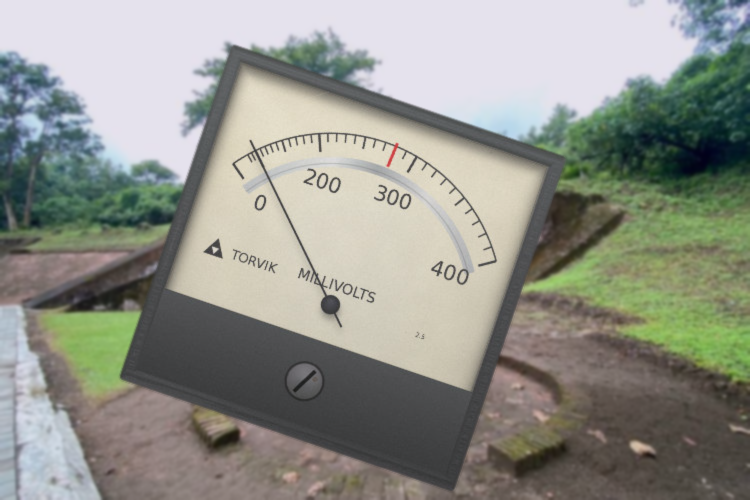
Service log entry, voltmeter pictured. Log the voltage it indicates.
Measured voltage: 100 mV
